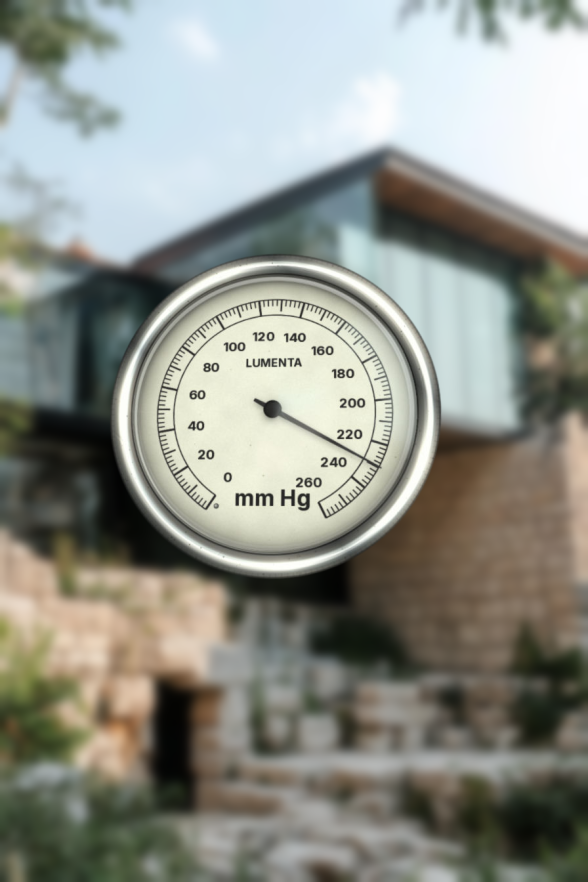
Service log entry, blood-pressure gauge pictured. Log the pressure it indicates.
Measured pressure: 230 mmHg
